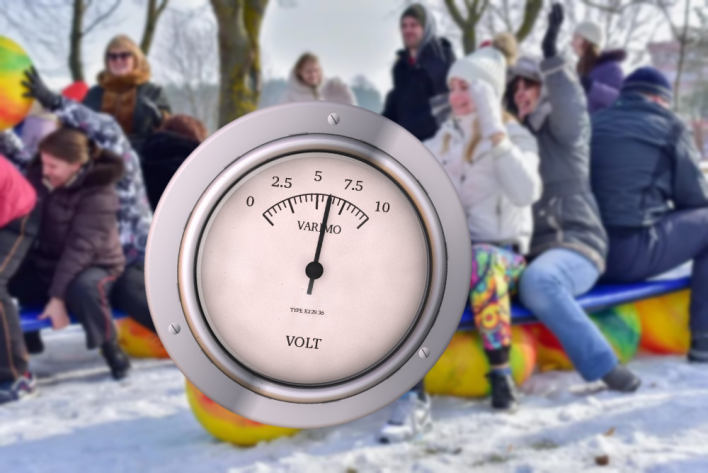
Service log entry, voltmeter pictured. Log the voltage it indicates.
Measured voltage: 6 V
